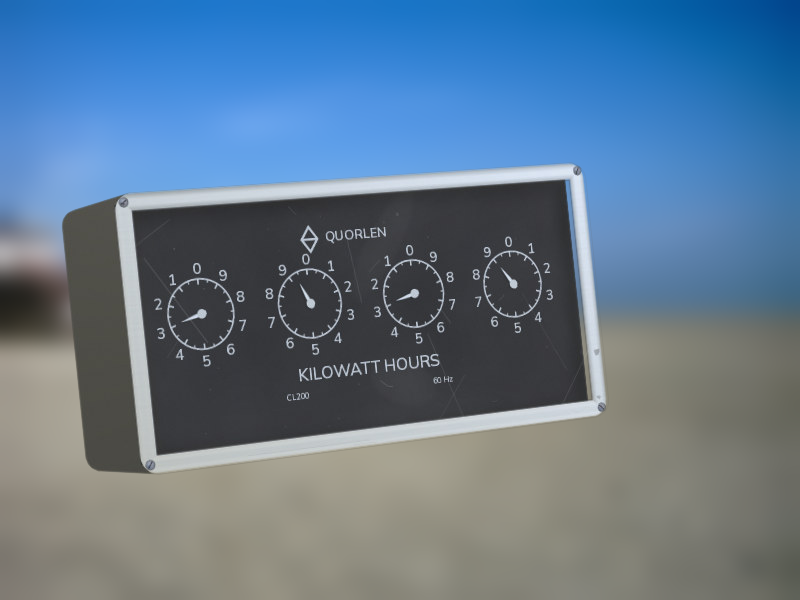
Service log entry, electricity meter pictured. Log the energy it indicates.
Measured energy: 2929 kWh
